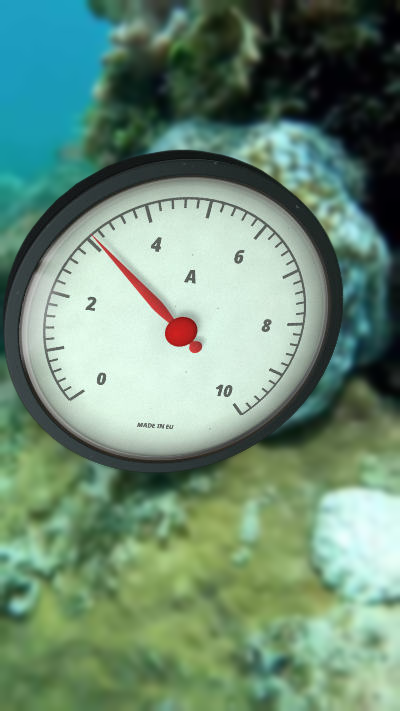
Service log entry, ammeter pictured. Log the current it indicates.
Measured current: 3.1 A
